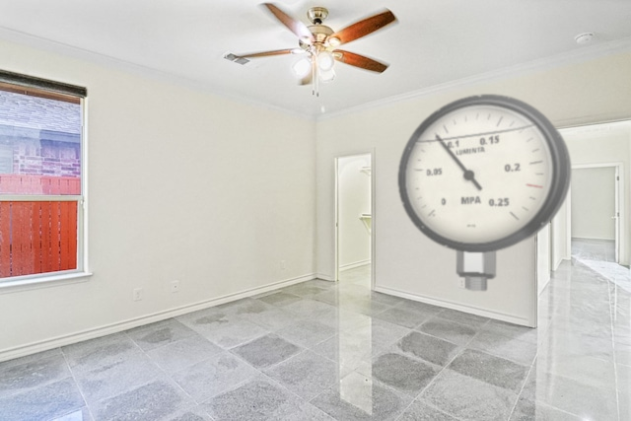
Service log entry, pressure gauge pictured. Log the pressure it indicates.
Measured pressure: 0.09 MPa
